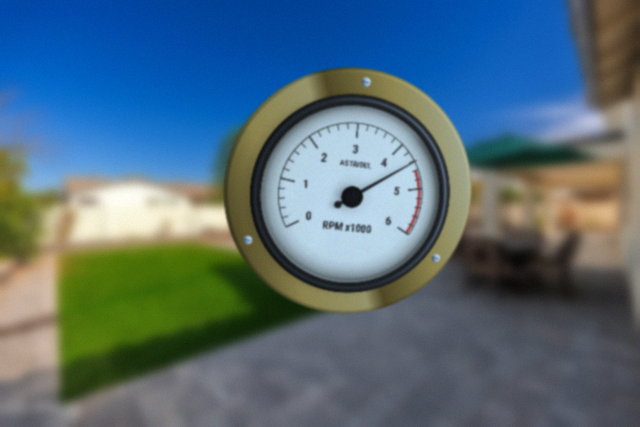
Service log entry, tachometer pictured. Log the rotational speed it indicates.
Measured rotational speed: 4400 rpm
